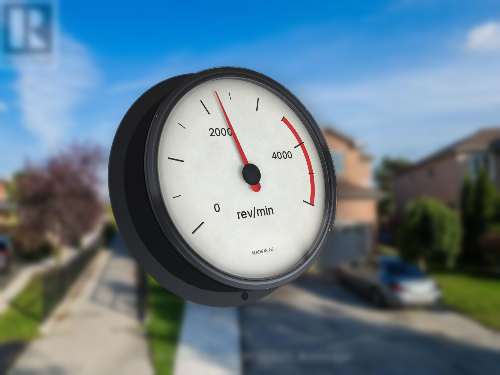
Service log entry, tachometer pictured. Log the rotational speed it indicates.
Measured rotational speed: 2250 rpm
